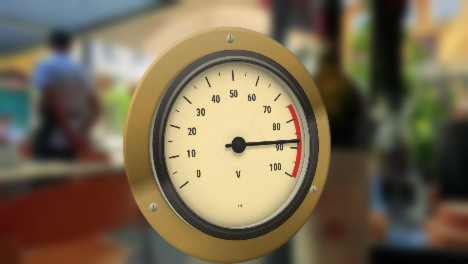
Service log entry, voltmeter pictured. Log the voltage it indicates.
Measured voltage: 87.5 V
